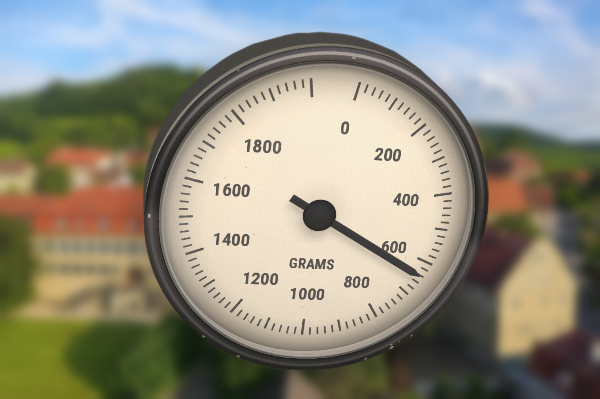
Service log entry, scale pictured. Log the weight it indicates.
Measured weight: 640 g
